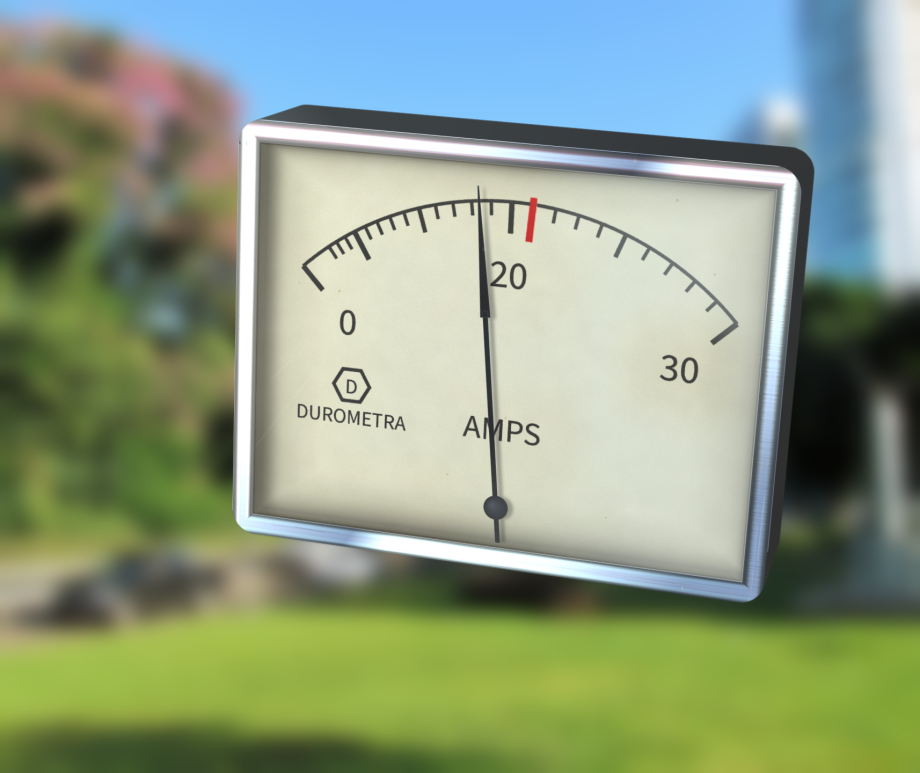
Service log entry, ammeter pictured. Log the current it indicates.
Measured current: 18.5 A
